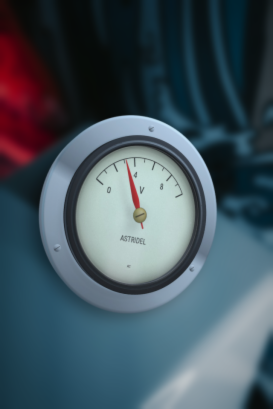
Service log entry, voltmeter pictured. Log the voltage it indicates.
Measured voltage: 3 V
